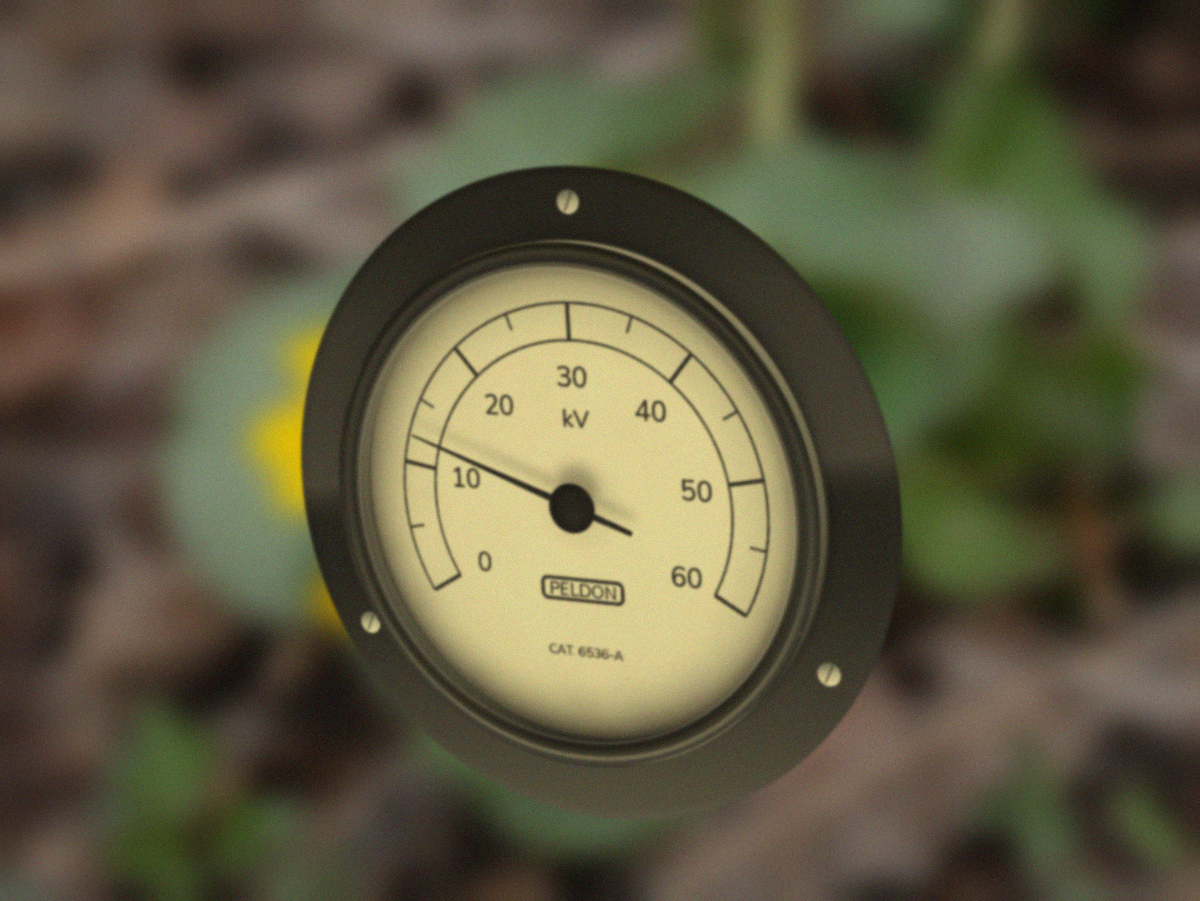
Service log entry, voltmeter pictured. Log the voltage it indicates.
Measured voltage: 12.5 kV
